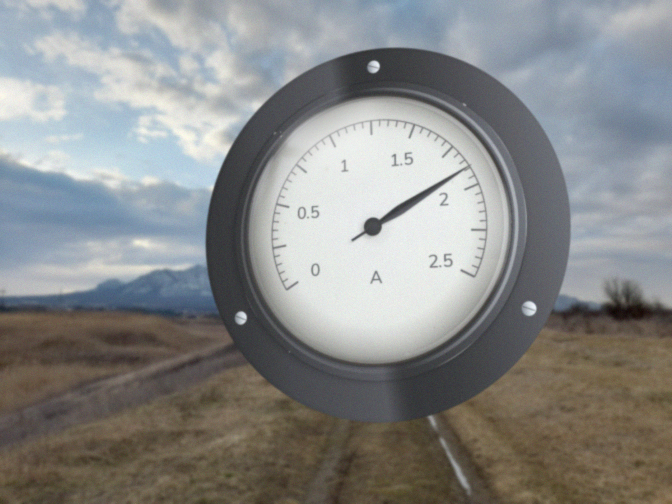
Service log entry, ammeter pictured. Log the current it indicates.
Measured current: 1.9 A
